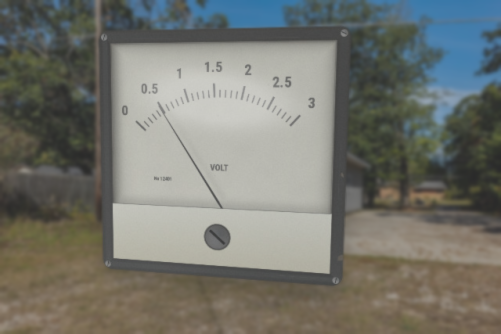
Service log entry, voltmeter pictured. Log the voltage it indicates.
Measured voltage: 0.5 V
